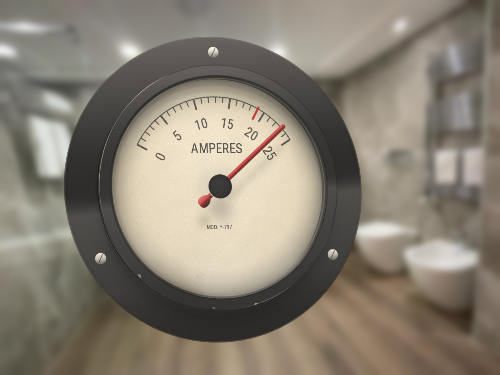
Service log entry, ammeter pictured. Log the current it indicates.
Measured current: 23 A
